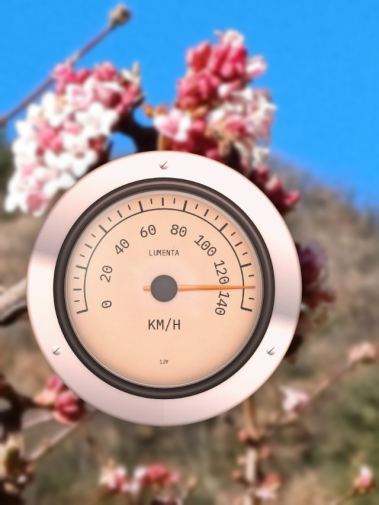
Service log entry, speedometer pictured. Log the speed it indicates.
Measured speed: 130 km/h
